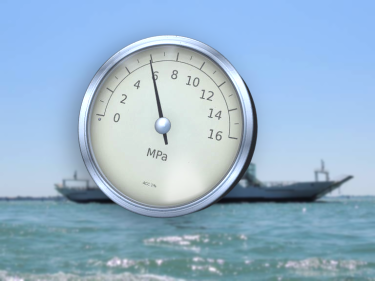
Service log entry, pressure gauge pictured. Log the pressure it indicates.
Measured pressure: 6 MPa
